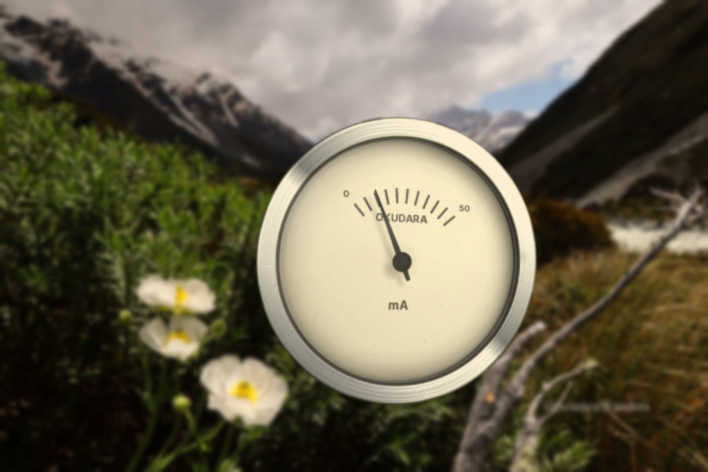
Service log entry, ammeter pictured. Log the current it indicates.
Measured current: 10 mA
